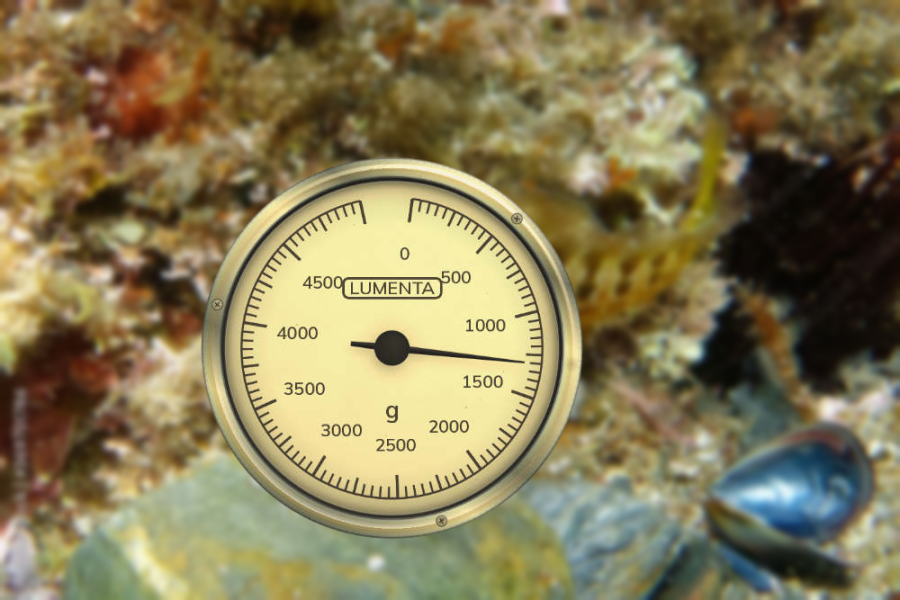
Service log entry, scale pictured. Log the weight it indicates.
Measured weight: 1300 g
